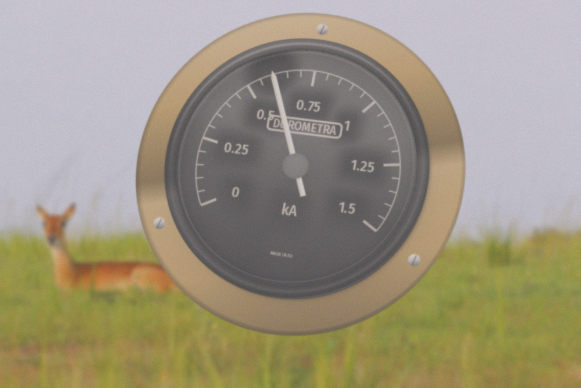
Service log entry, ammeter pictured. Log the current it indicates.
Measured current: 0.6 kA
